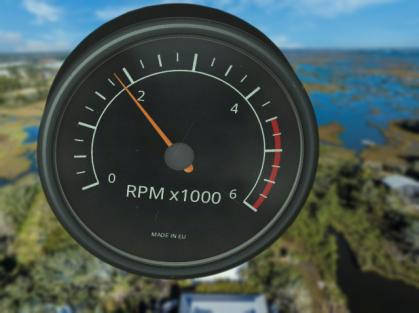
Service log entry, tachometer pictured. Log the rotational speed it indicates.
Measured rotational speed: 1875 rpm
